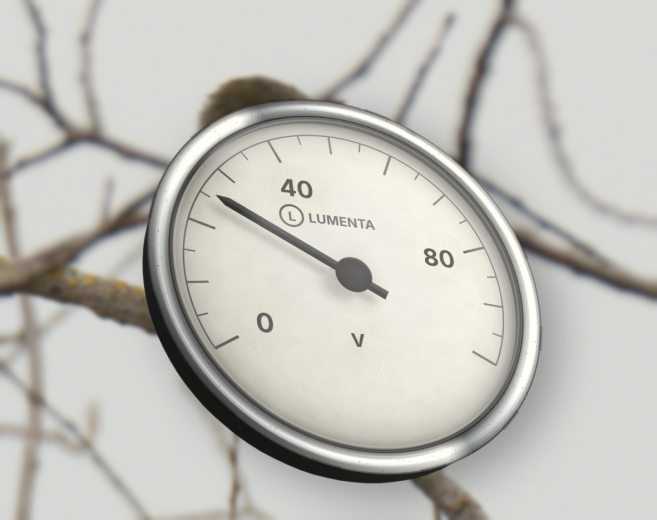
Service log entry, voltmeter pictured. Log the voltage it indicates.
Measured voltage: 25 V
